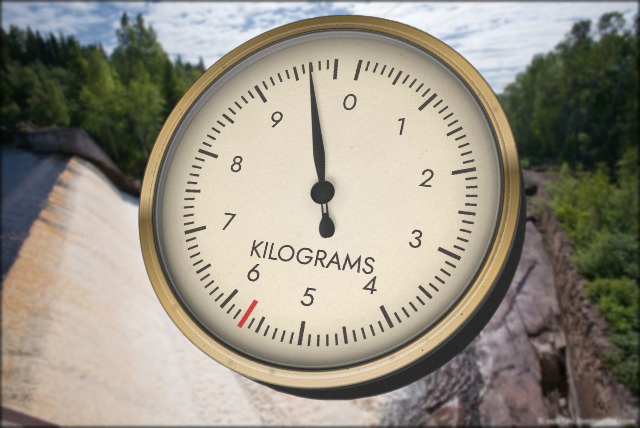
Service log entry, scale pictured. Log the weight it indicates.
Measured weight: 9.7 kg
